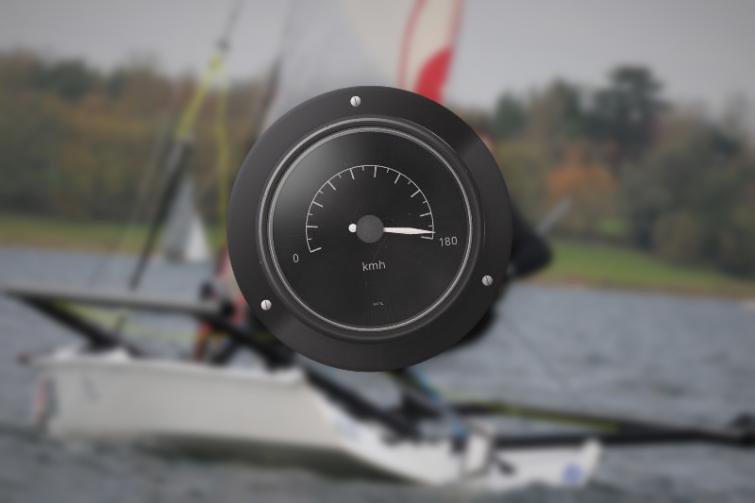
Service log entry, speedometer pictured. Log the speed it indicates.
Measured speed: 175 km/h
